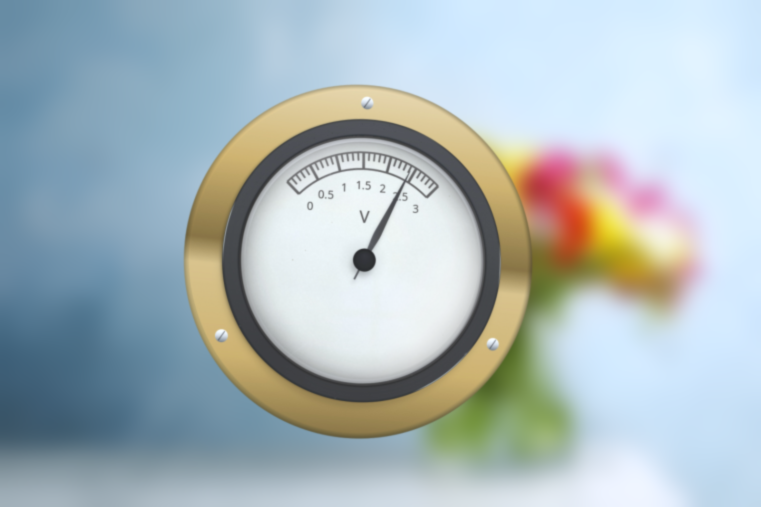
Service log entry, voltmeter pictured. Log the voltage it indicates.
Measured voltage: 2.4 V
